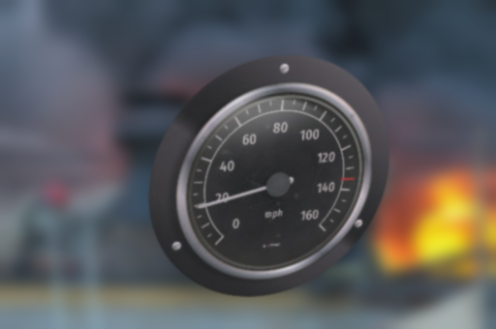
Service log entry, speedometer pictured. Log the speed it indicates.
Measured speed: 20 mph
